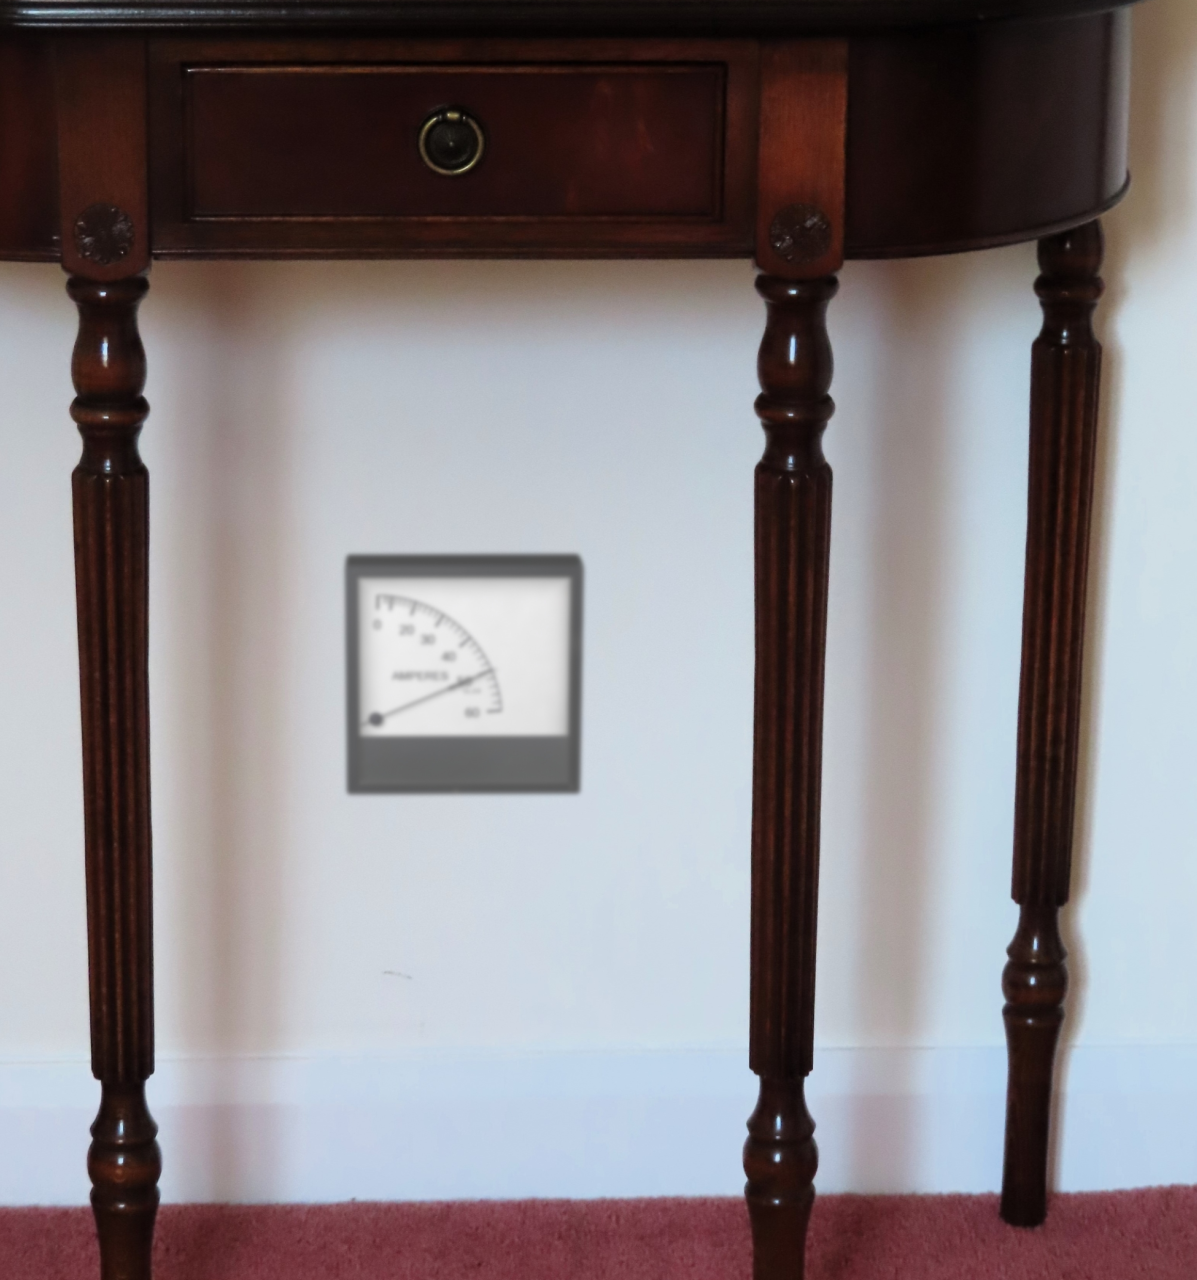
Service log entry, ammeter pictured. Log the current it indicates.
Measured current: 50 A
